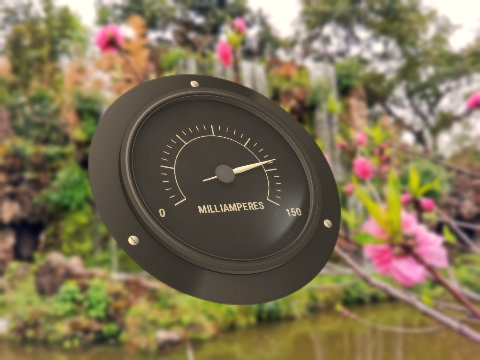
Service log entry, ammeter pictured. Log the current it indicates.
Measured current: 120 mA
